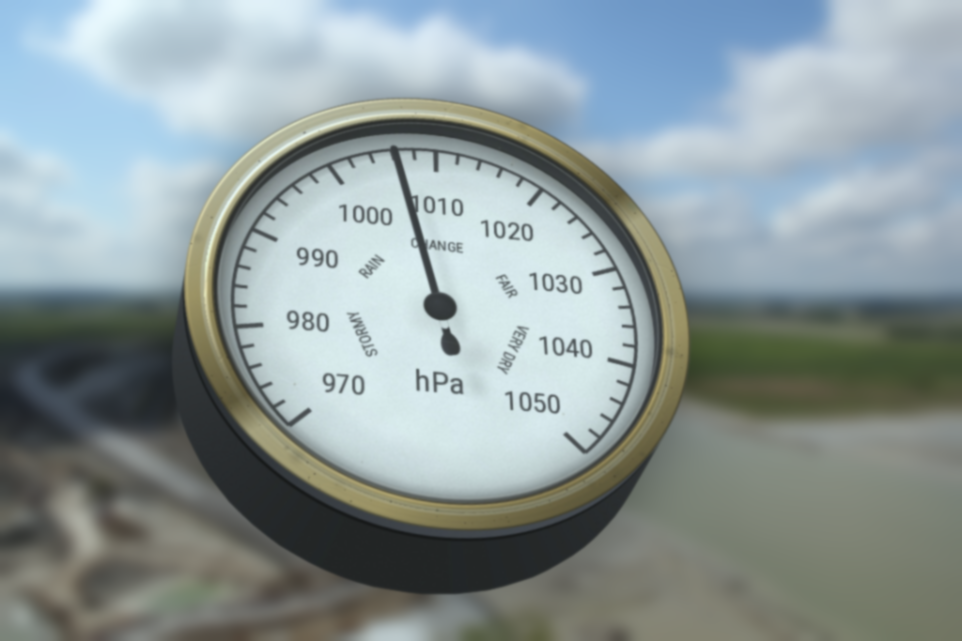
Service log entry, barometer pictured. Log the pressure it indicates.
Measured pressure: 1006 hPa
